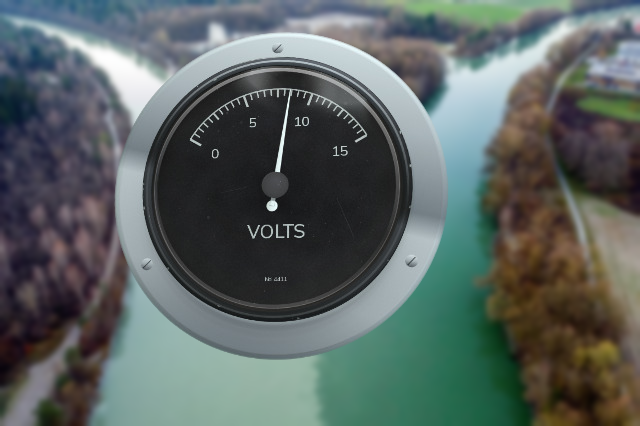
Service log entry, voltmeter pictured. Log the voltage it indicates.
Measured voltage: 8.5 V
